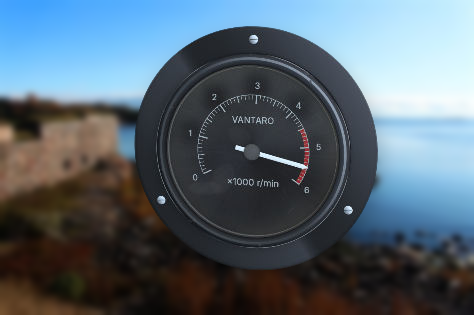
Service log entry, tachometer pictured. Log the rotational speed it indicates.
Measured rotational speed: 5500 rpm
